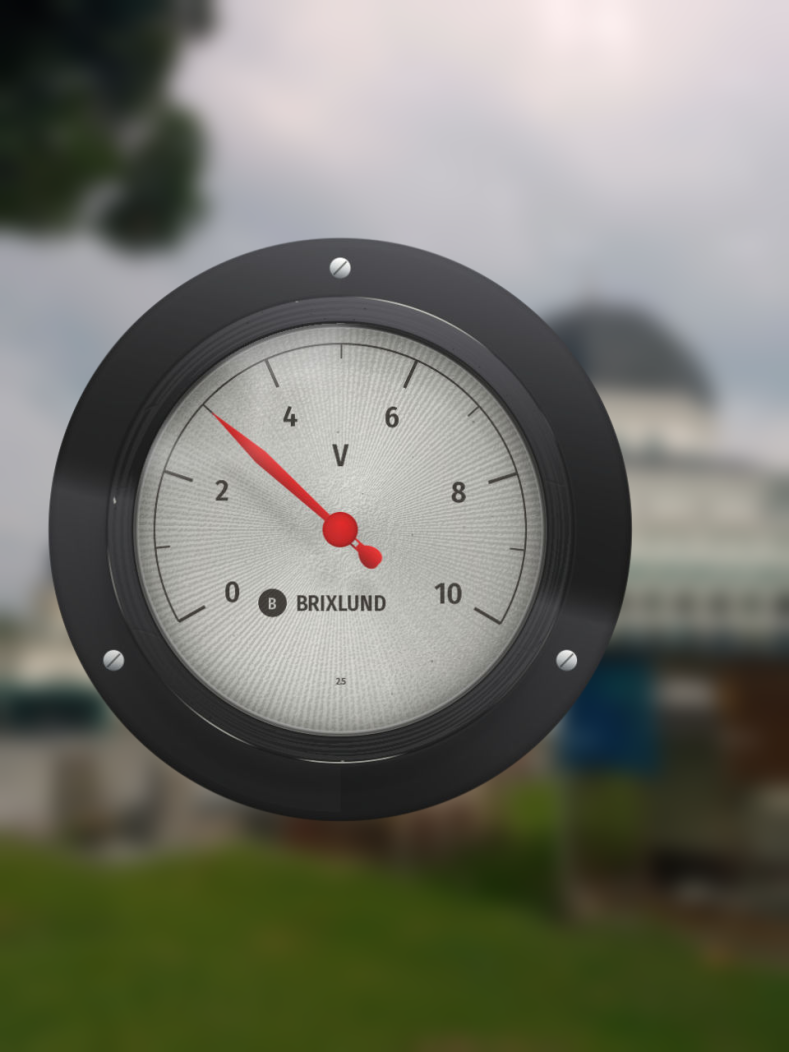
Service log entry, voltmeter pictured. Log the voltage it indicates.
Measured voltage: 3 V
